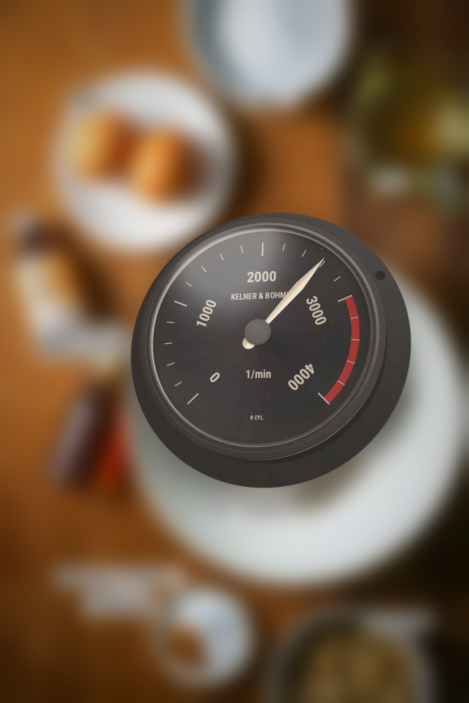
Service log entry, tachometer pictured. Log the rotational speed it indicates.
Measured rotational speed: 2600 rpm
